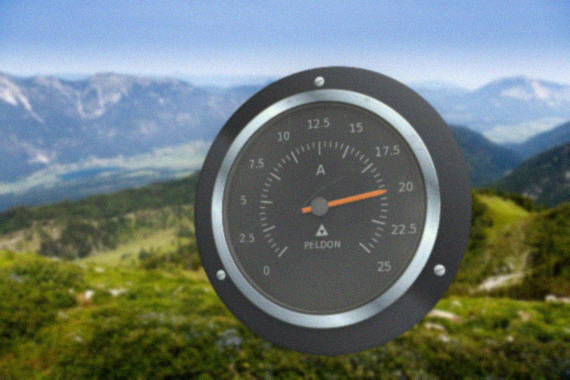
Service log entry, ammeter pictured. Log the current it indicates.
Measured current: 20 A
